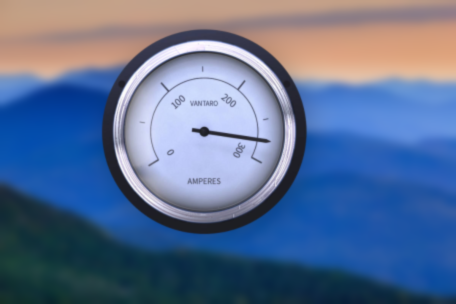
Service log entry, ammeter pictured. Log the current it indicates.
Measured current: 275 A
